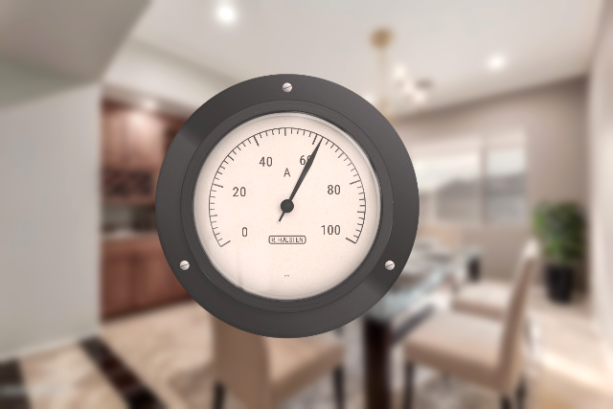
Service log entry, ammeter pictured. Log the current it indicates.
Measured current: 62 A
